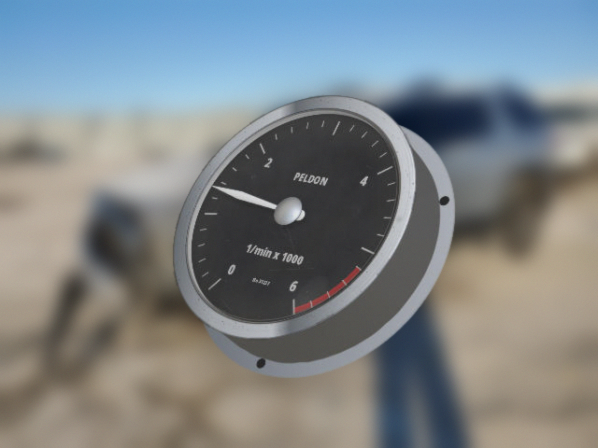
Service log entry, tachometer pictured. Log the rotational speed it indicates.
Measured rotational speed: 1300 rpm
